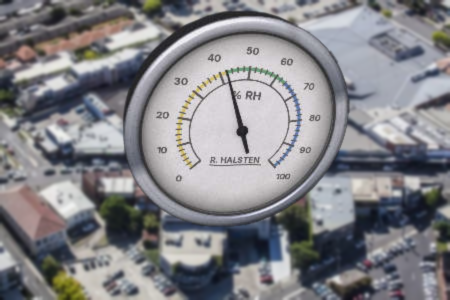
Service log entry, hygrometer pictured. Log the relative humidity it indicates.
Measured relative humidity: 42 %
